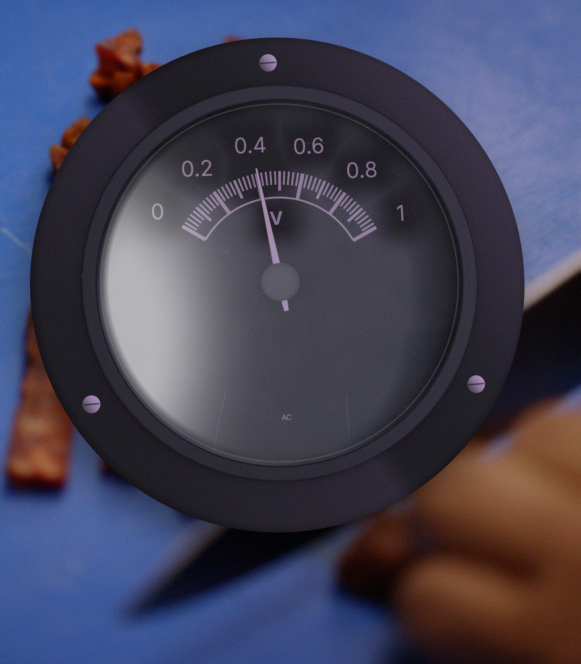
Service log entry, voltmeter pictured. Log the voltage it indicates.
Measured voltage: 0.4 V
